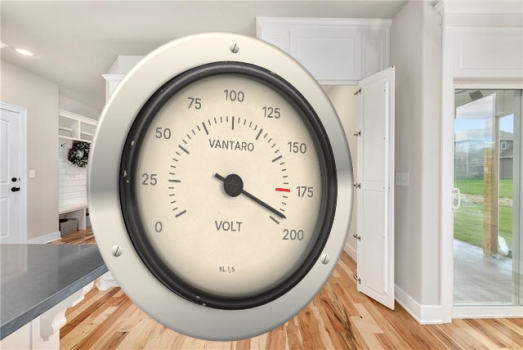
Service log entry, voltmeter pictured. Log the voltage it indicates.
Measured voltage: 195 V
